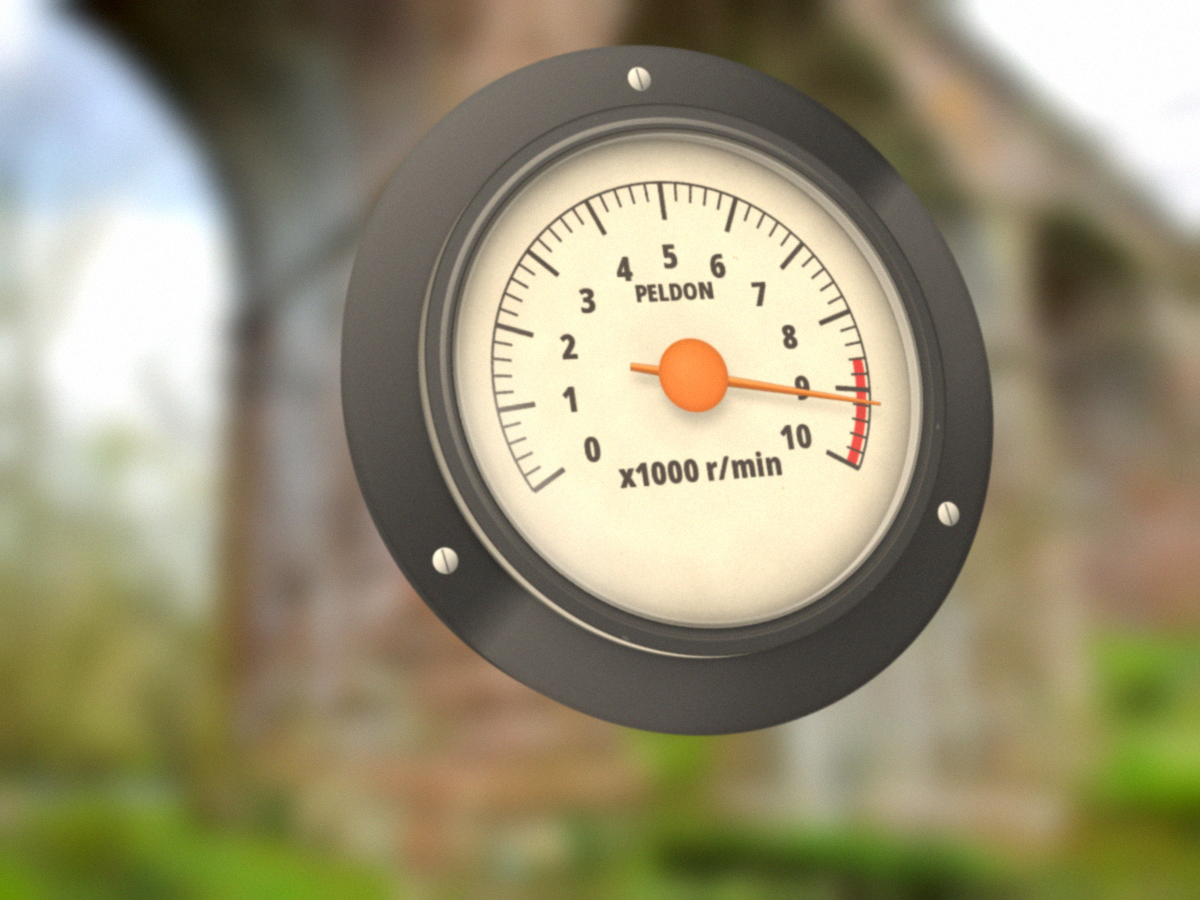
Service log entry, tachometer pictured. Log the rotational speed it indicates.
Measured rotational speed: 9200 rpm
